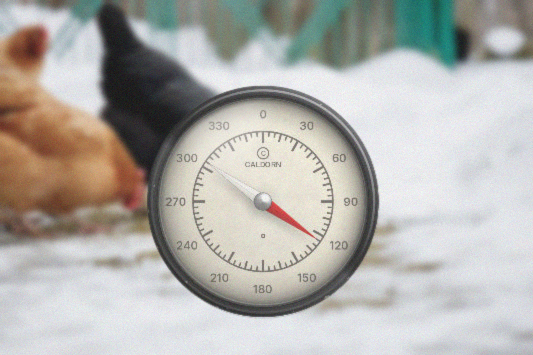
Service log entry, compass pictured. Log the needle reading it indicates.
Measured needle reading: 125 °
